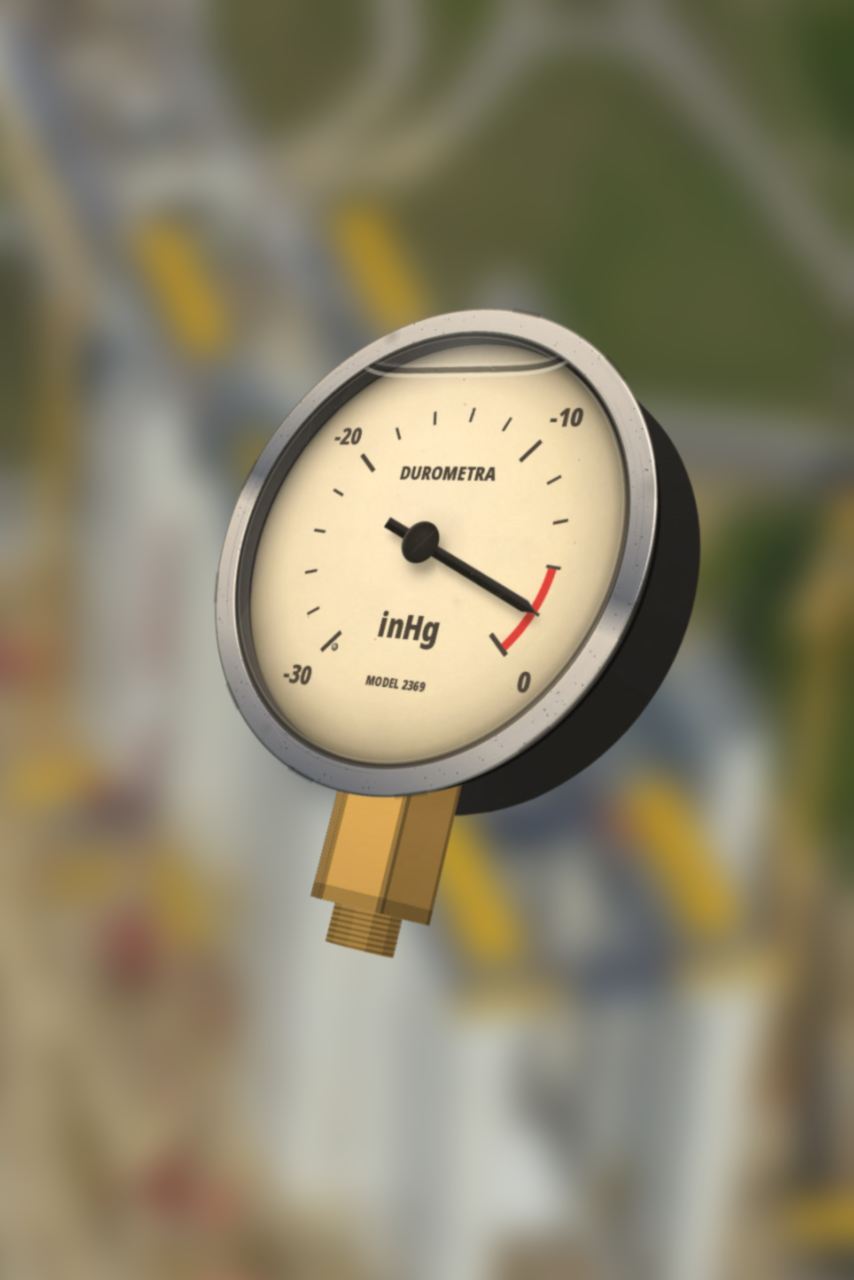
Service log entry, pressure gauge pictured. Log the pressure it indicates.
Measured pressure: -2 inHg
